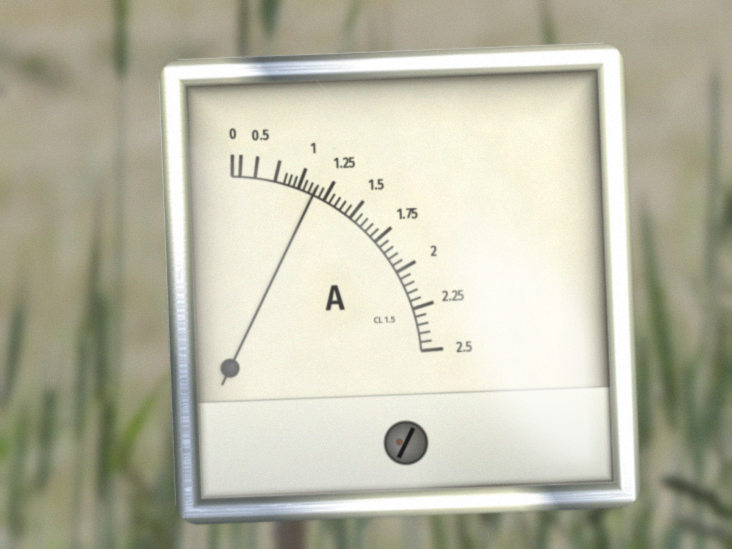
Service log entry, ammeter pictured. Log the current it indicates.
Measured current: 1.15 A
